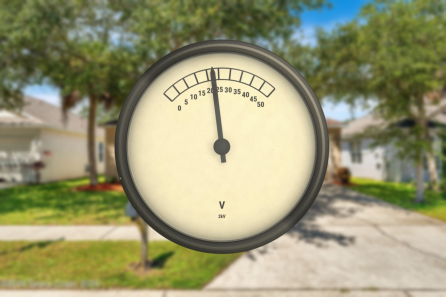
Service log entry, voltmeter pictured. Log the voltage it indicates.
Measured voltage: 22.5 V
